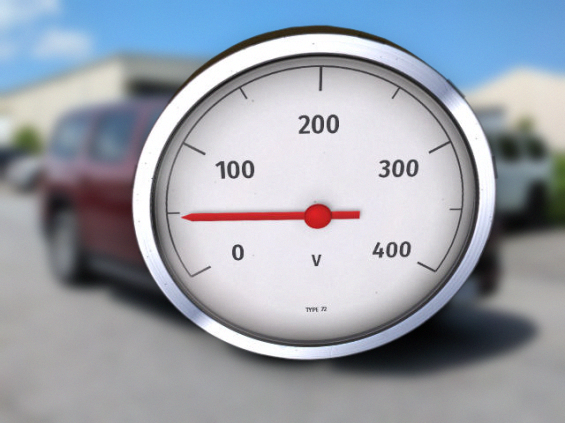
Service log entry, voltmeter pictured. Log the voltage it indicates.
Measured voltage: 50 V
